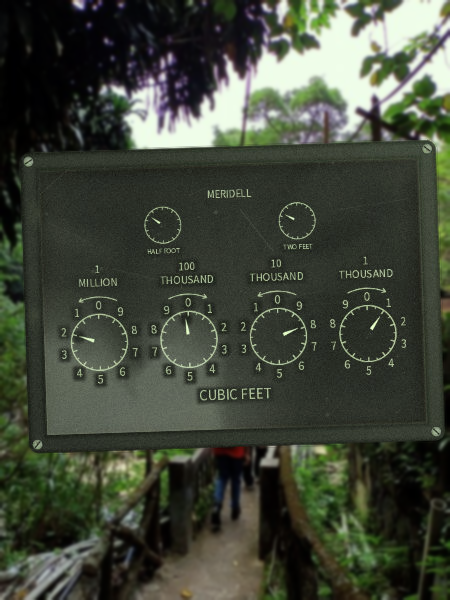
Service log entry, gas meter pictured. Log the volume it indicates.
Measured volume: 198100 ft³
